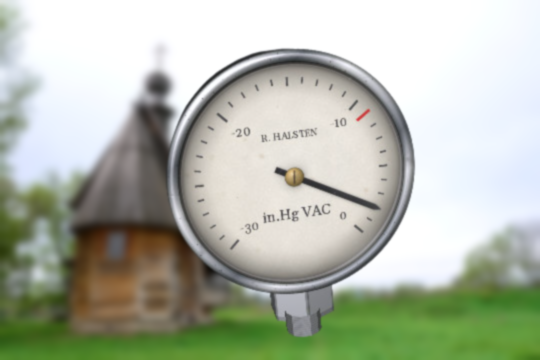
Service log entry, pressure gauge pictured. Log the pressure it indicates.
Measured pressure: -2 inHg
